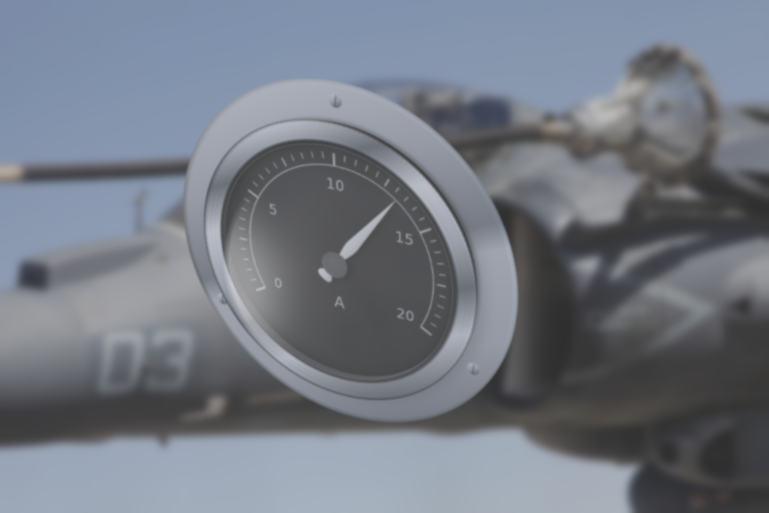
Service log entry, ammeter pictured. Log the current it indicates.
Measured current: 13.25 A
